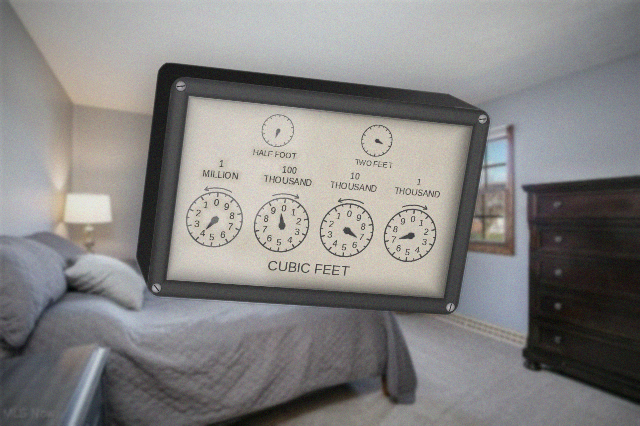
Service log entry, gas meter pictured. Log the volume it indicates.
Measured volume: 396700 ft³
